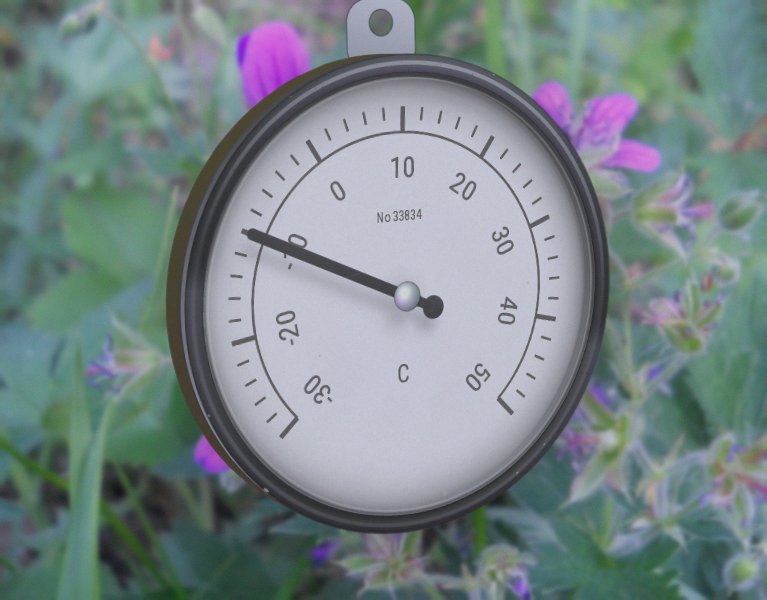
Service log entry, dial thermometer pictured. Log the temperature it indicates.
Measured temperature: -10 °C
